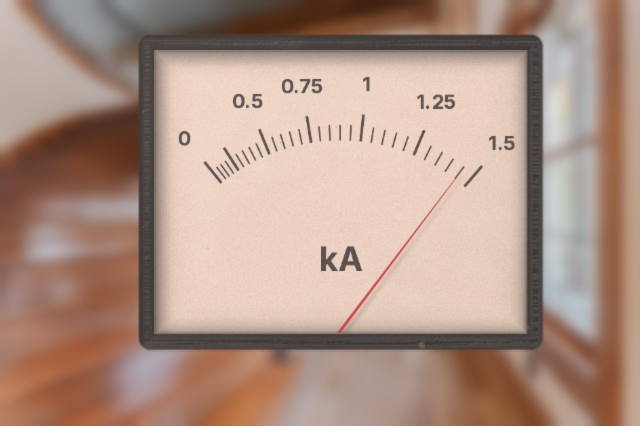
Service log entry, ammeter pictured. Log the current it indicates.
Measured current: 1.45 kA
